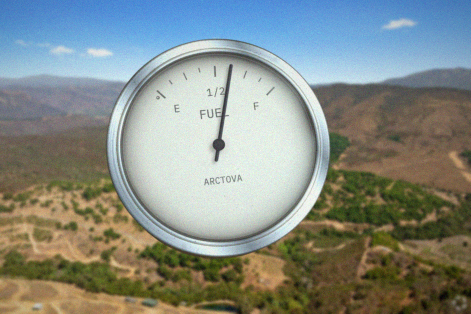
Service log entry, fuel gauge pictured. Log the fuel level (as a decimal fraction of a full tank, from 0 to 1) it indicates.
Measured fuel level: 0.625
